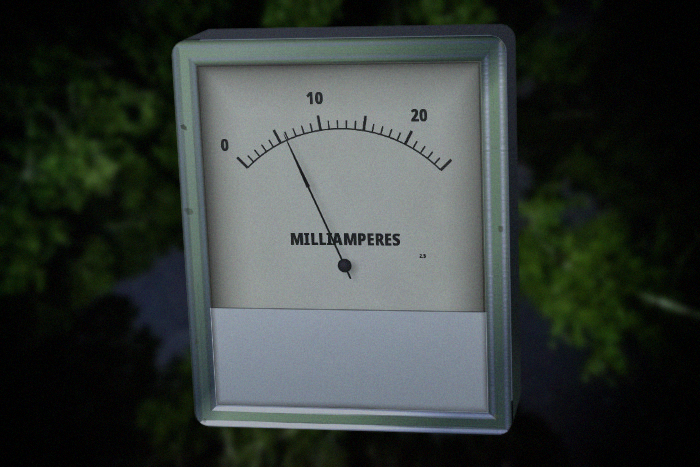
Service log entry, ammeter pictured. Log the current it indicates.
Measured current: 6 mA
